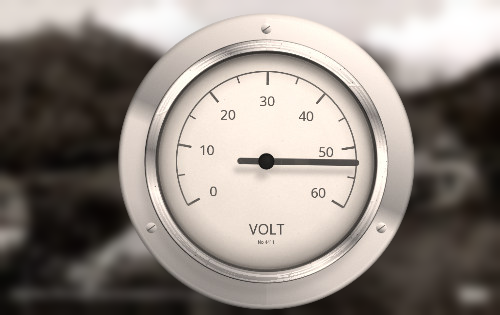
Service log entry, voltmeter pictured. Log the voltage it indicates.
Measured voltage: 52.5 V
